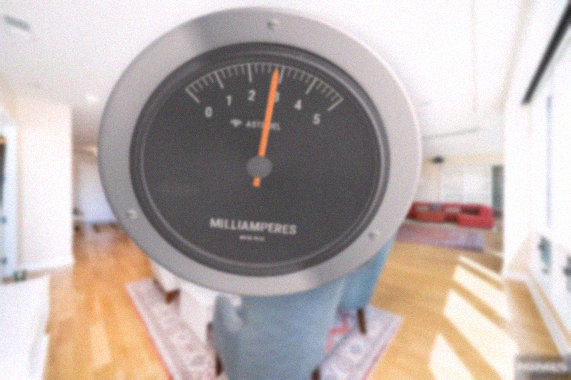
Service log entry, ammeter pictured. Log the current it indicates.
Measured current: 2.8 mA
